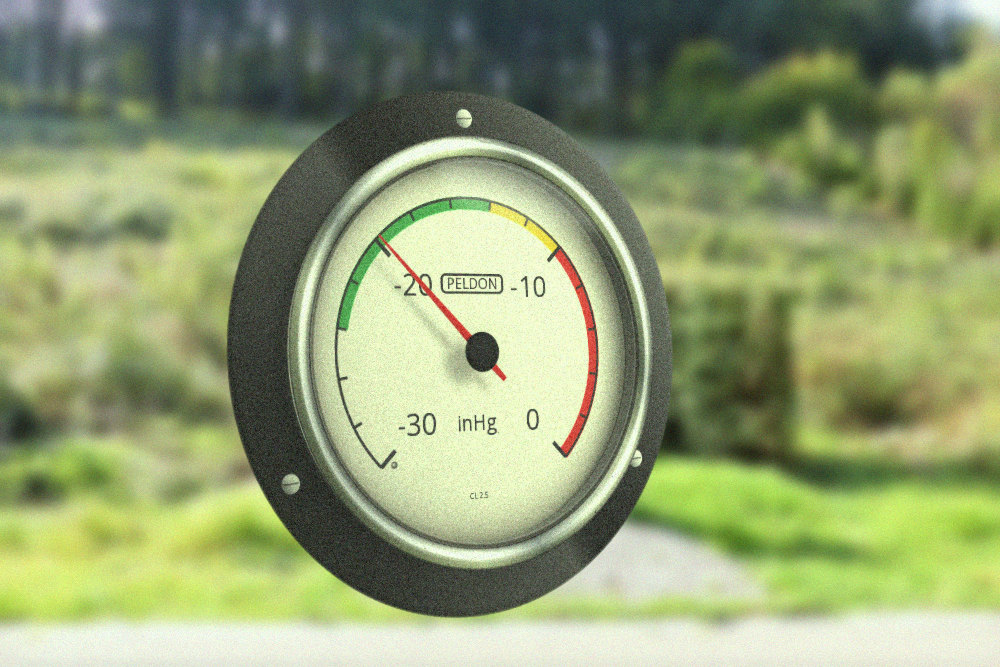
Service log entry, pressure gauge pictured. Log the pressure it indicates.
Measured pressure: -20 inHg
